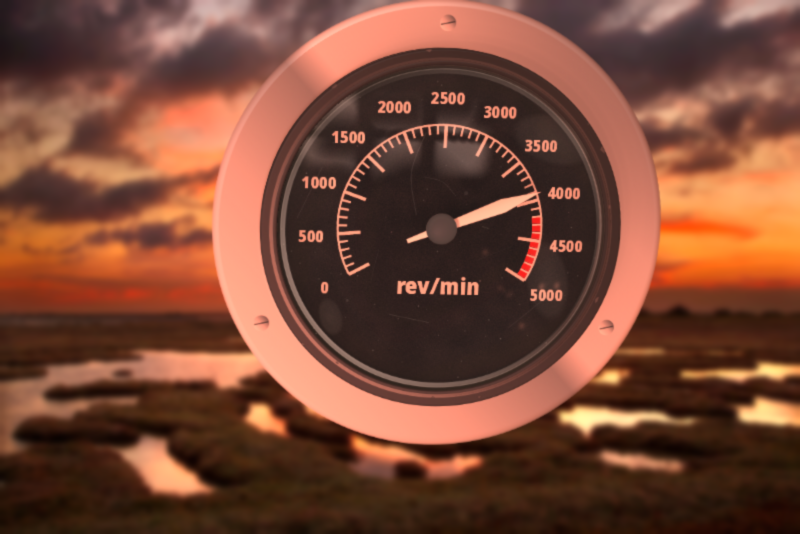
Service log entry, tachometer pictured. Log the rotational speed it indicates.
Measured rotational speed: 3900 rpm
